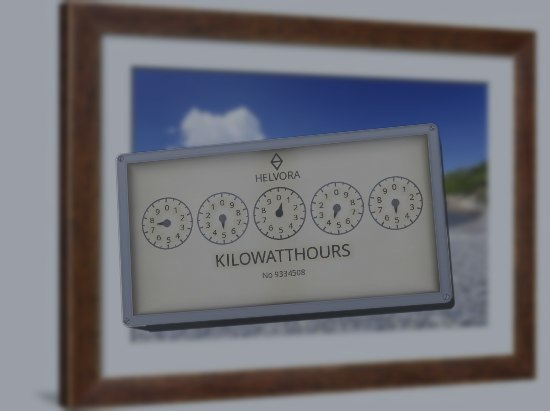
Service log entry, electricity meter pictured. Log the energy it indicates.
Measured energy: 75045 kWh
